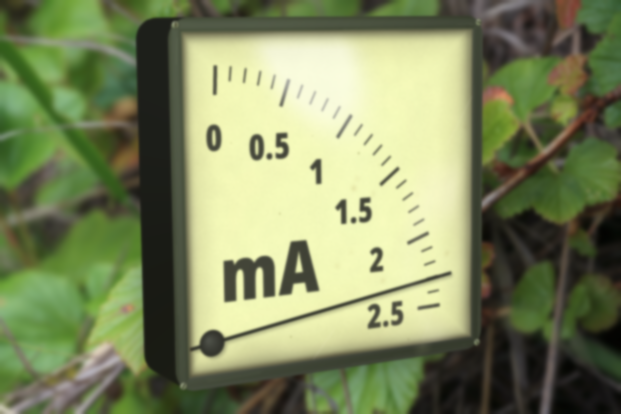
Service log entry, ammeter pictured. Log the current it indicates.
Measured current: 2.3 mA
